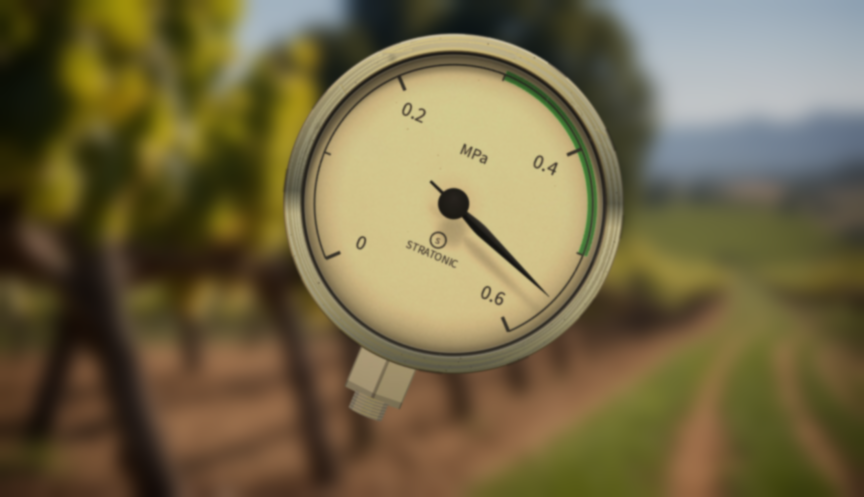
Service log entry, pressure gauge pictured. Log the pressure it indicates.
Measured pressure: 0.55 MPa
